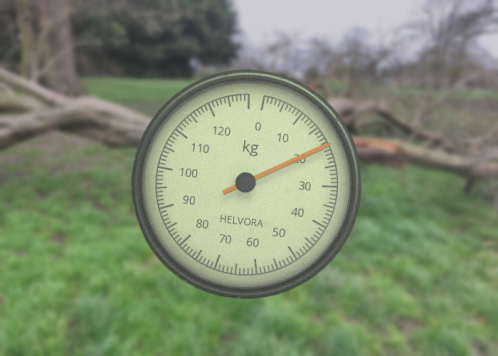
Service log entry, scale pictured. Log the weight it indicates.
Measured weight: 20 kg
